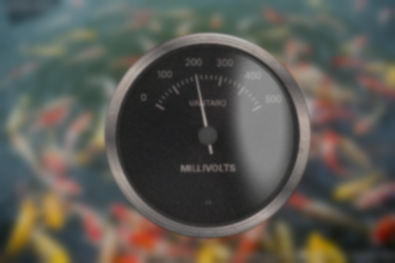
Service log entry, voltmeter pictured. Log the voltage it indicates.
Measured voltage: 200 mV
